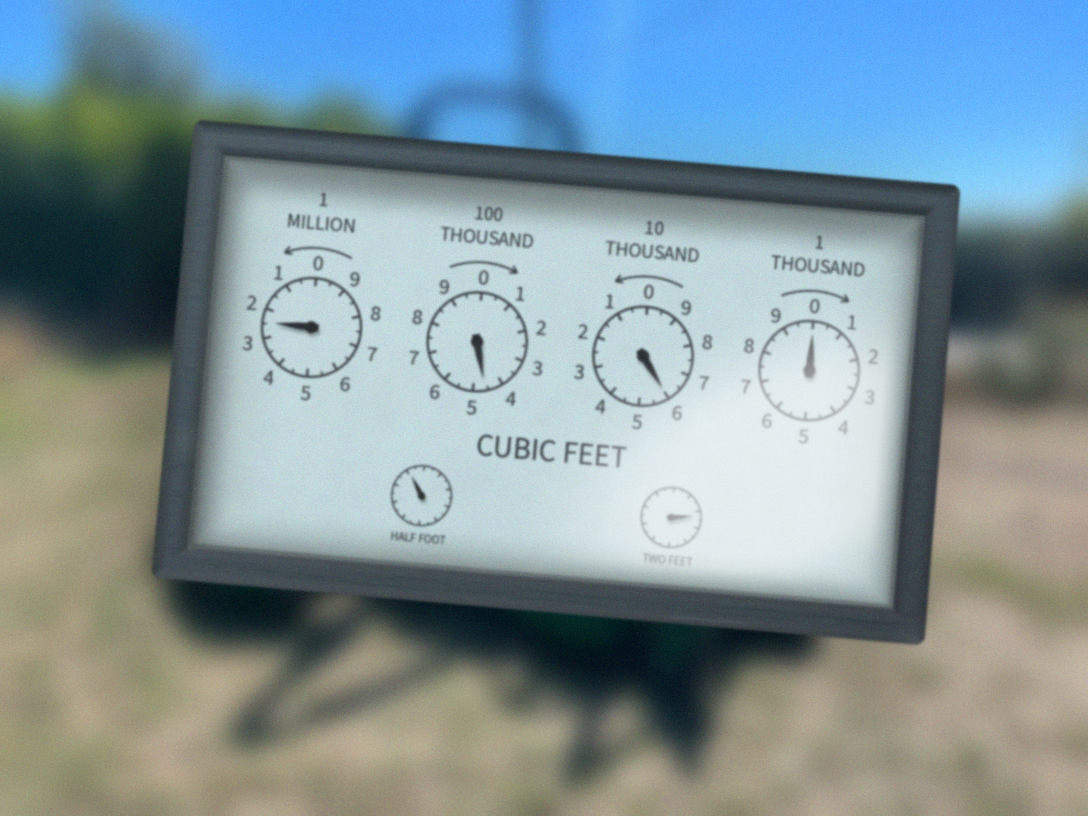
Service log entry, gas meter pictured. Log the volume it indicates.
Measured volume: 246000 ft³
